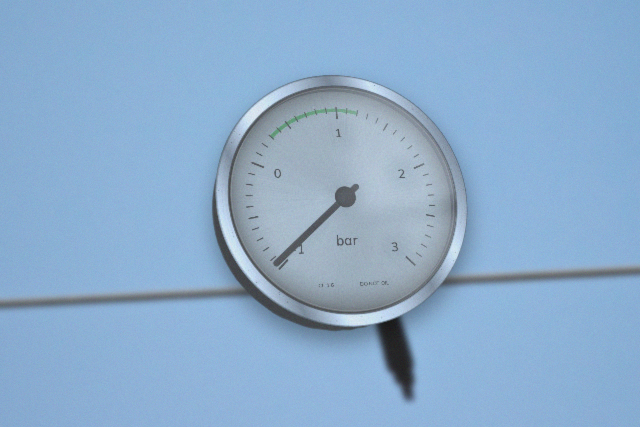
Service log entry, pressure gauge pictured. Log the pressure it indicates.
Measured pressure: -0.95 bar
